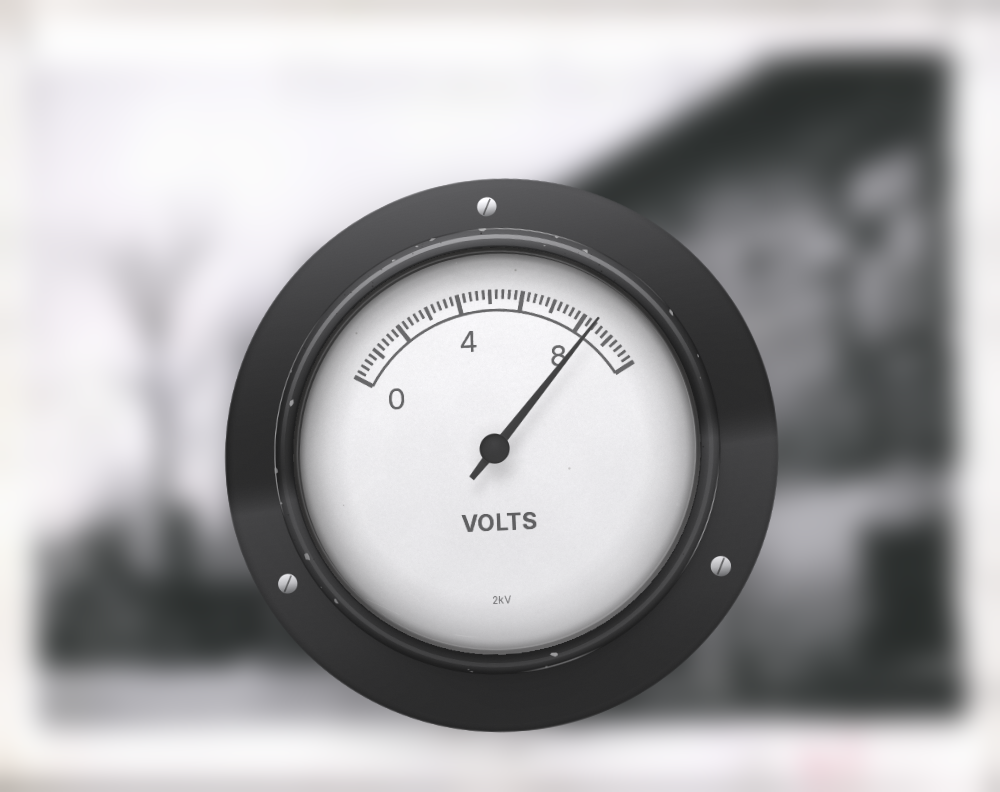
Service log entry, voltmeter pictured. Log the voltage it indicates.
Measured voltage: 8.4 V
